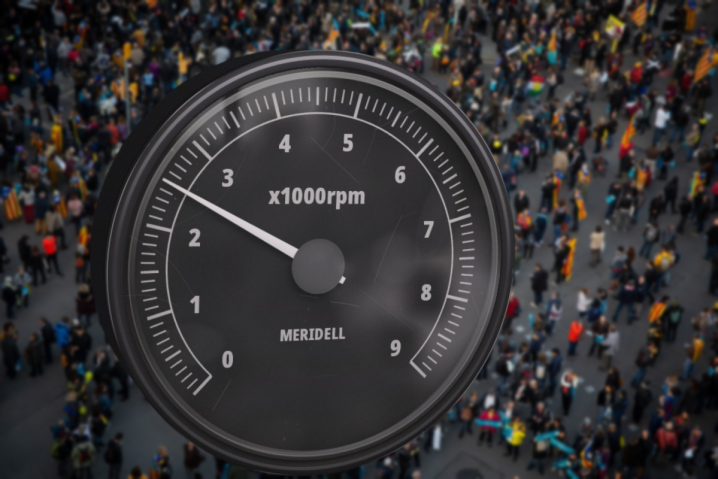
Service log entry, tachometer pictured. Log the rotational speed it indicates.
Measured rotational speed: 2500 rpm
